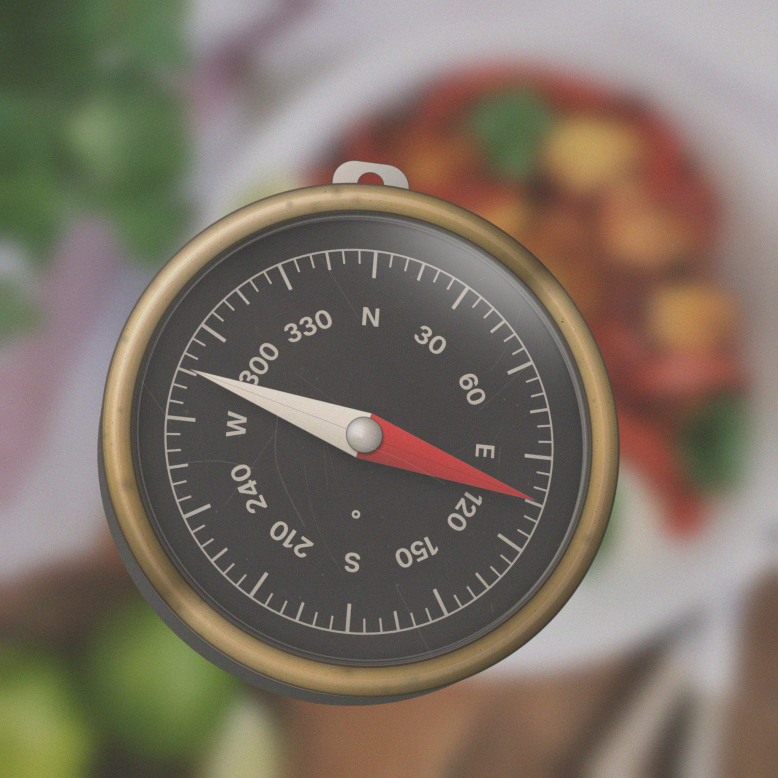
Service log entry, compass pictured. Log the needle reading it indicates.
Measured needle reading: 105 °
